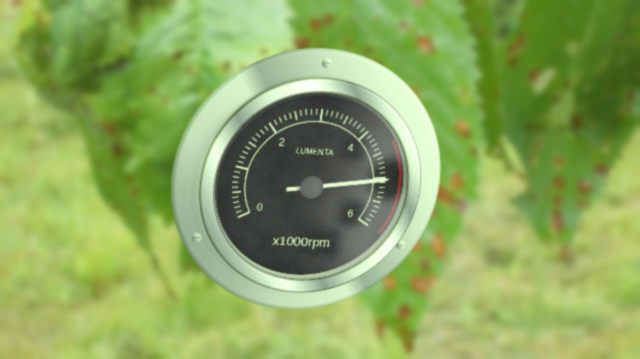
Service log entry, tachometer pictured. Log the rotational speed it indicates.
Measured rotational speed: 5000 rpm
